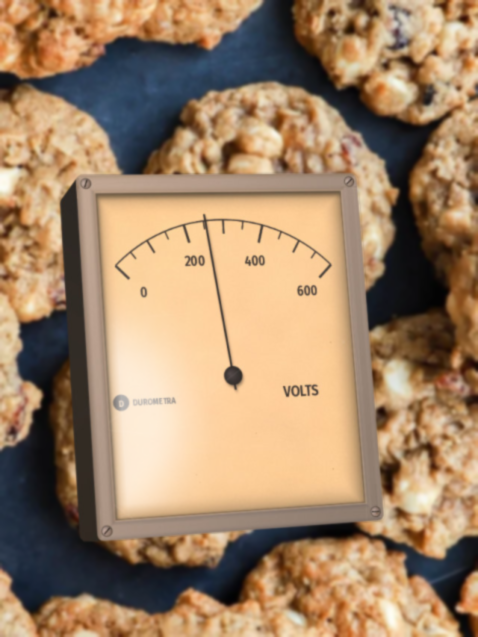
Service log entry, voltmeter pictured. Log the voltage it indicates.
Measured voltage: 250 V
